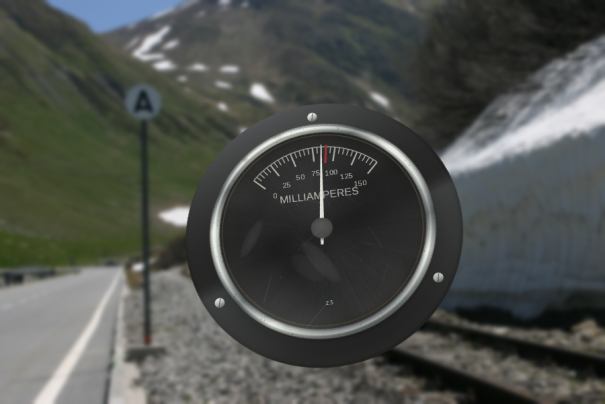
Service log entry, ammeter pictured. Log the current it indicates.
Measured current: 85 mA
